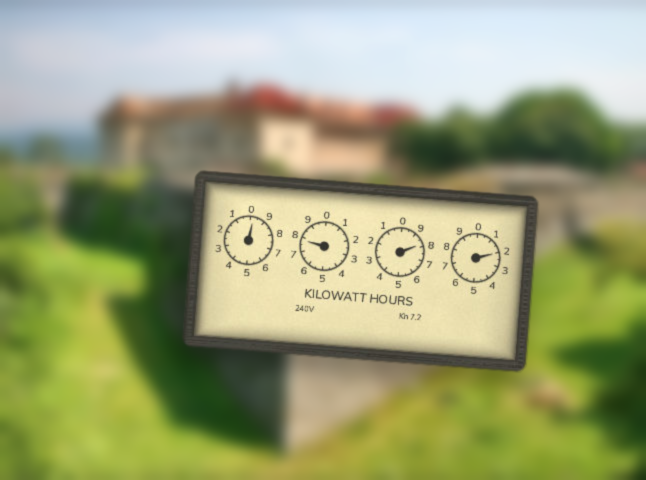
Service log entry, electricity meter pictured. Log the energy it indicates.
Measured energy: 9782 kWh
